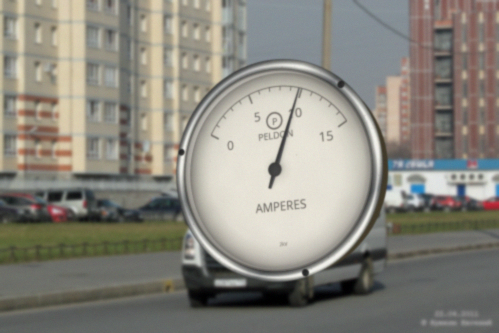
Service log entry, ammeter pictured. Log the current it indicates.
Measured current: 10 A
